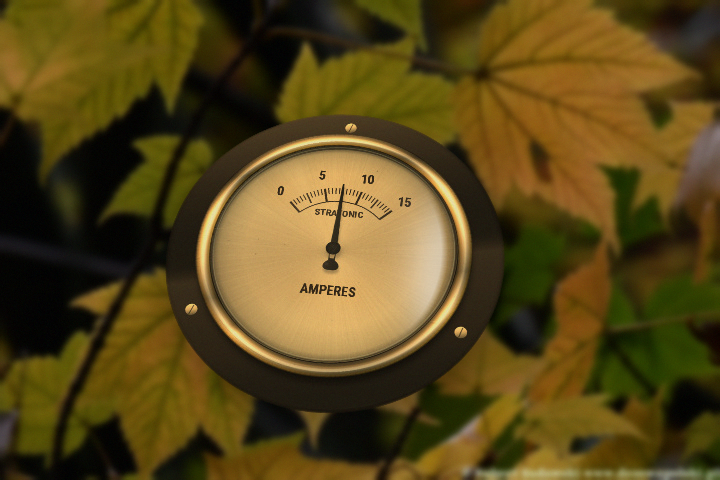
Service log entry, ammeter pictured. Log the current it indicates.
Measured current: 7.5 A
